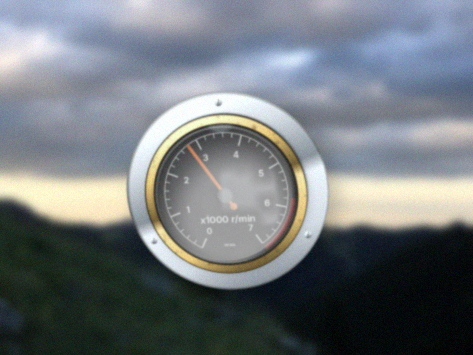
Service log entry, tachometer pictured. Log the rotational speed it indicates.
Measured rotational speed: 2800 rpm
